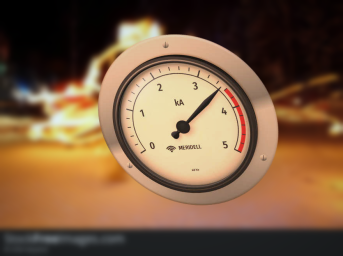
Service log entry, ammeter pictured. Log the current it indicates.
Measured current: 3.5 kA
